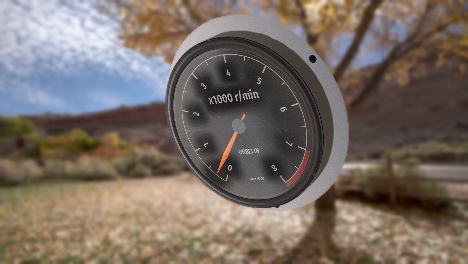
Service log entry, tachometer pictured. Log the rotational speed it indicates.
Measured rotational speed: 250 rpm
